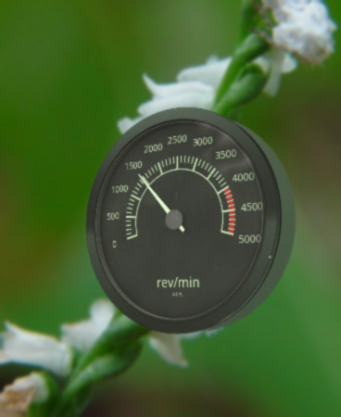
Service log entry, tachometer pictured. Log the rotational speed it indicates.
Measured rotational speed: 1500 rpm
